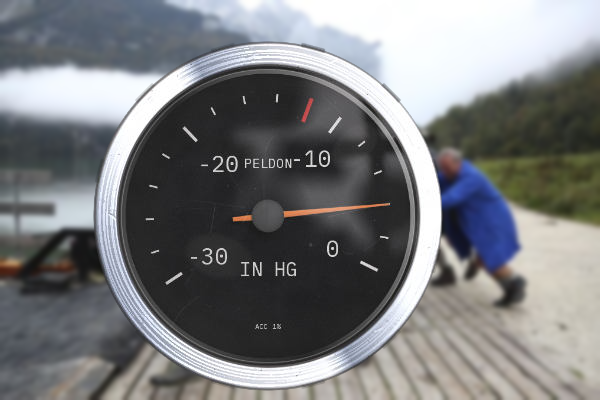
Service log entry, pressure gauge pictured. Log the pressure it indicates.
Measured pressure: -4 inHg
